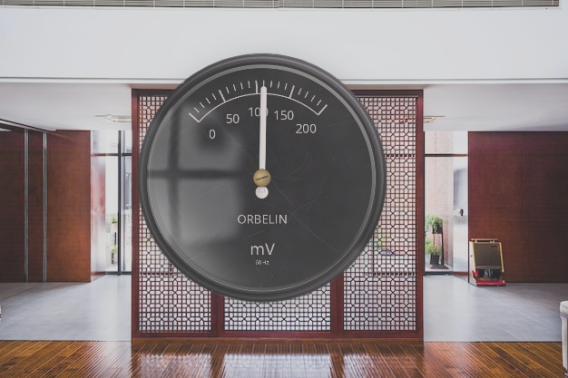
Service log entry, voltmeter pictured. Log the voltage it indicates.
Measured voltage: 110 mV
